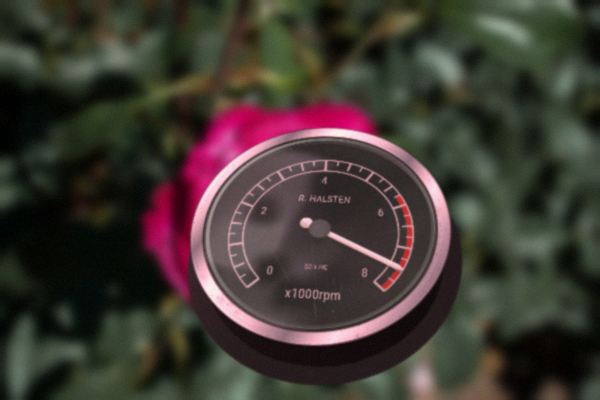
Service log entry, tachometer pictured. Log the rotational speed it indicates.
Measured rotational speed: 7500 rpm
